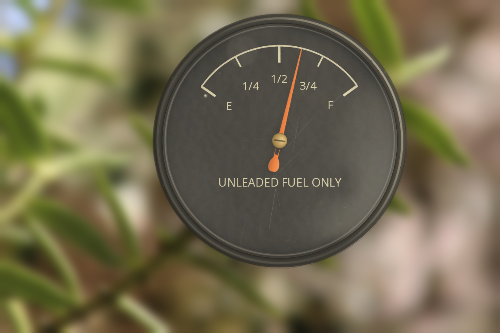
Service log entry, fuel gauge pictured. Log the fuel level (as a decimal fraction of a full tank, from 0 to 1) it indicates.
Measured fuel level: 0.625
